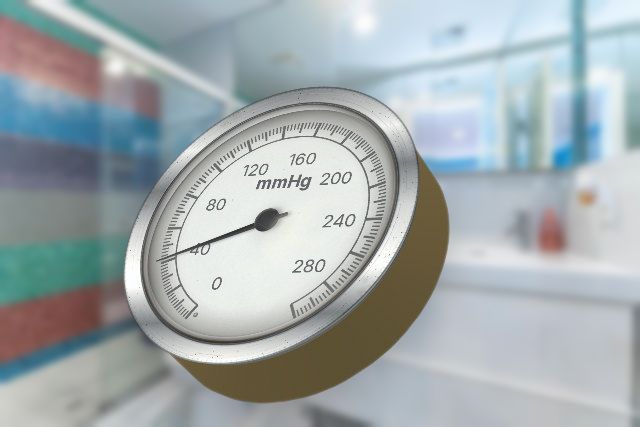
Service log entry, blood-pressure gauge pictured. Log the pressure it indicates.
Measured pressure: 40 mmHg
